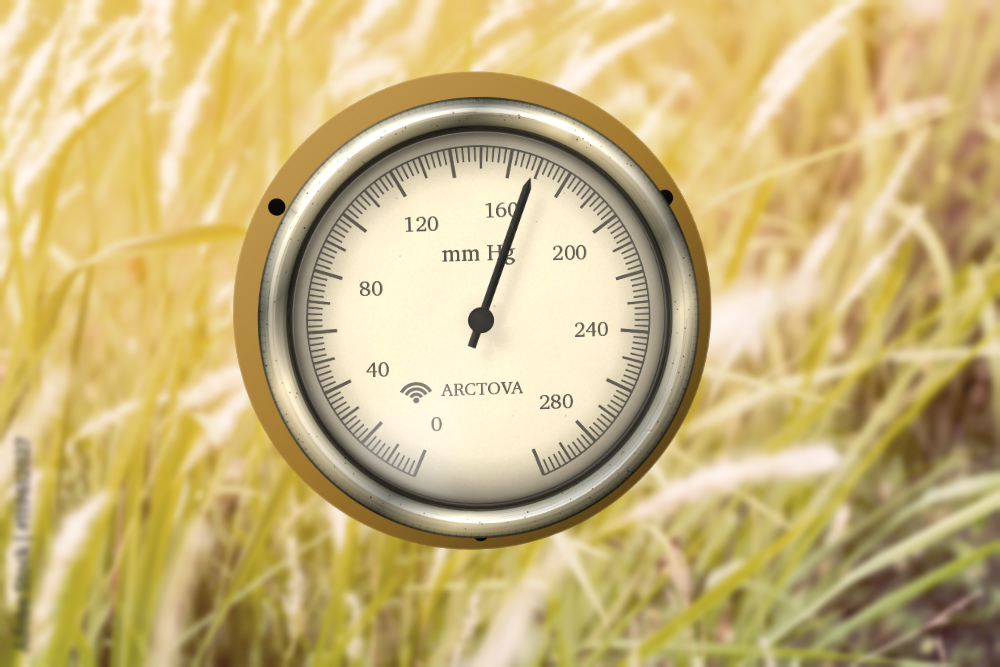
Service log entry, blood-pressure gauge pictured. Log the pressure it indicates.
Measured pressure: 168 mmHg
